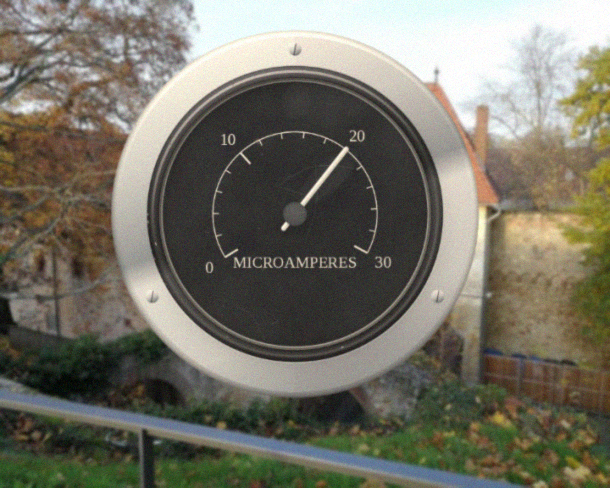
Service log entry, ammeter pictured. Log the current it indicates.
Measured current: 20 µA
